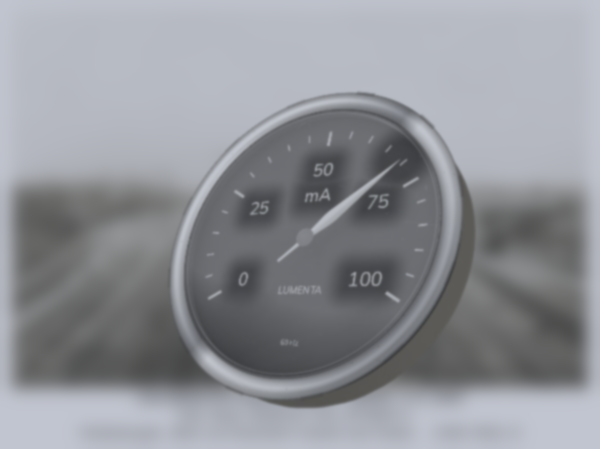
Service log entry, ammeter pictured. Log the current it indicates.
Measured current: 70 mA
